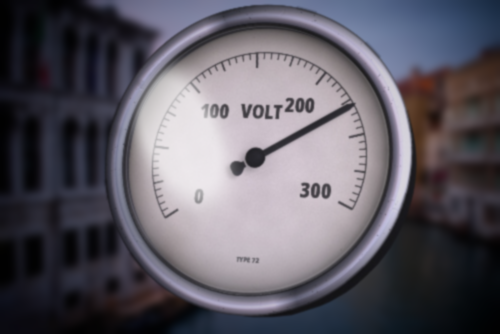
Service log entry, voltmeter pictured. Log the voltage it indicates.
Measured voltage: 230 V
